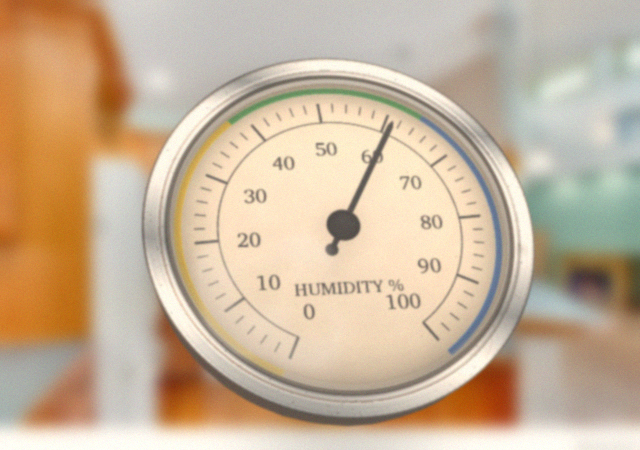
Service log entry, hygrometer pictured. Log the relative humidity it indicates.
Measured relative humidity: 61 %
